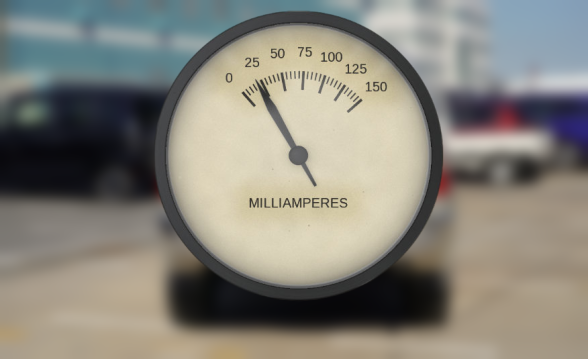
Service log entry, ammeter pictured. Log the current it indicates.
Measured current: 20 mA
